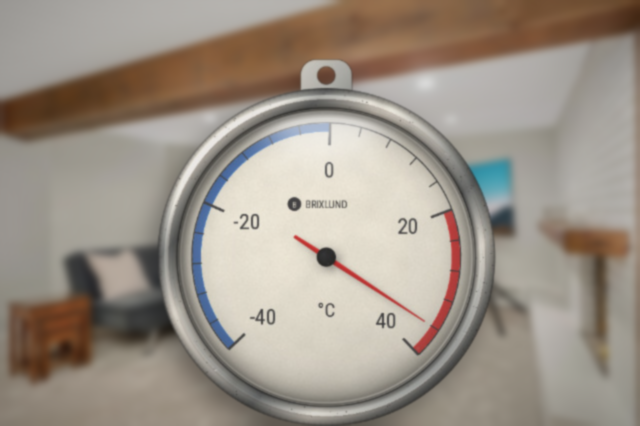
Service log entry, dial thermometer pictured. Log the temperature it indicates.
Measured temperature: 36 °C
